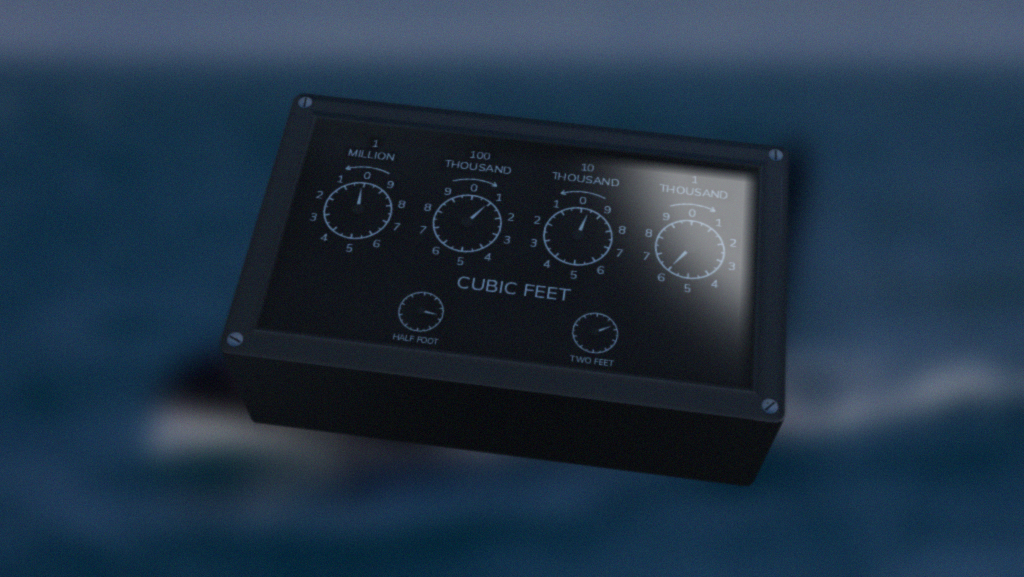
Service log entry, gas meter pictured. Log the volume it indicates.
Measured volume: 9600 ft³
